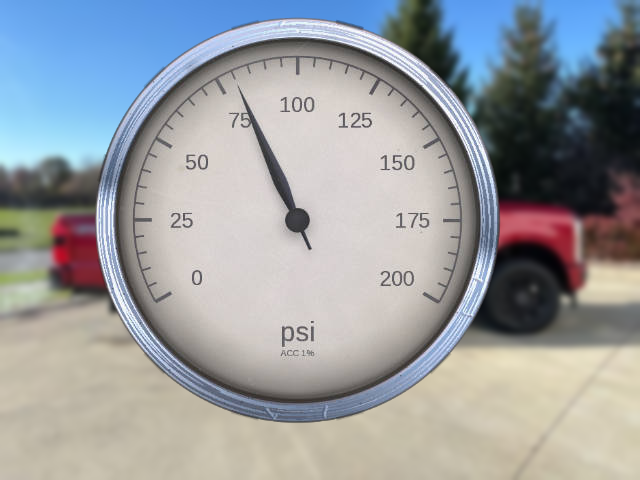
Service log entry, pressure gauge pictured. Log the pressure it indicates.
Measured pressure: 80 psi
